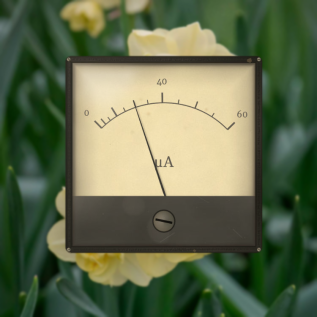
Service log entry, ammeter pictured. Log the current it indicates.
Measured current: 30 µA
